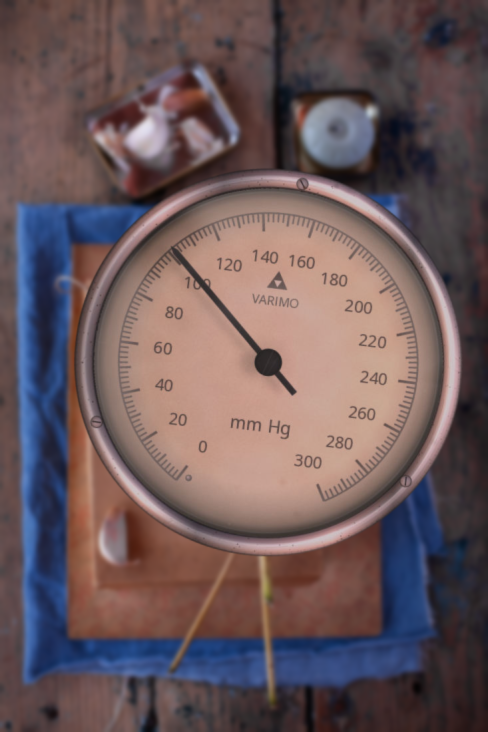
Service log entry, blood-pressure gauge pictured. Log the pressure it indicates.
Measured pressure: 102 mmHg
